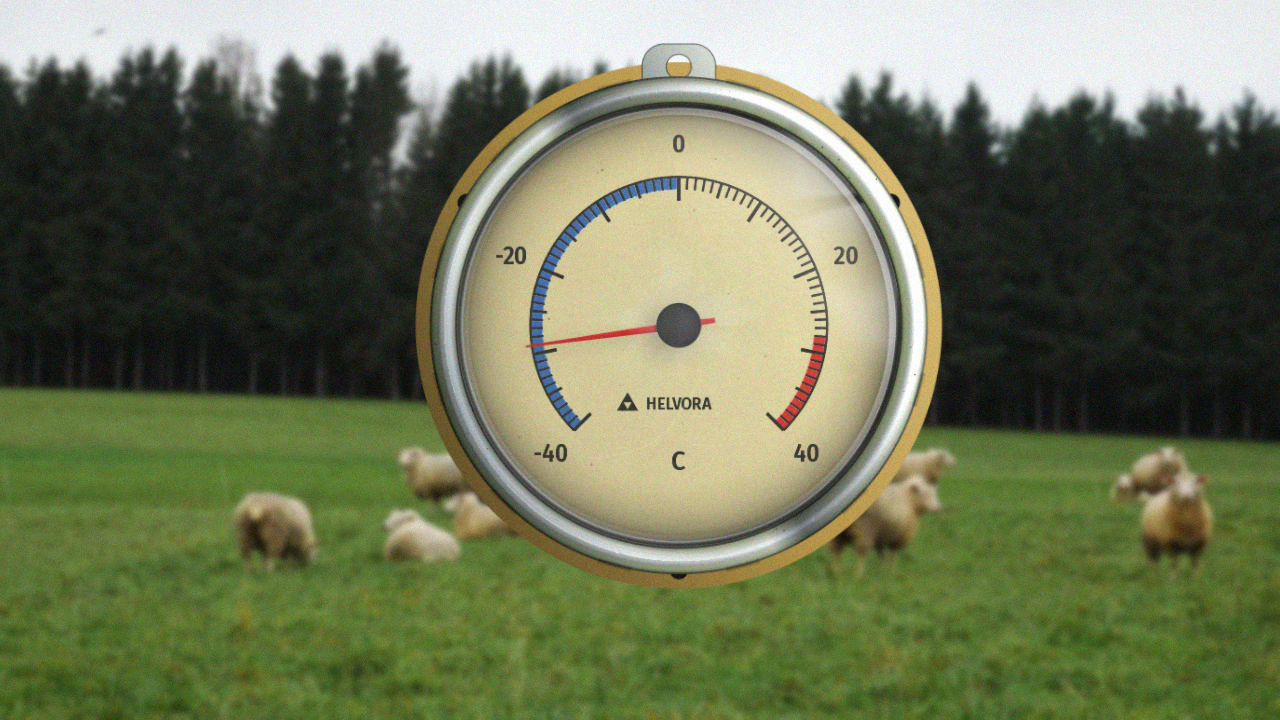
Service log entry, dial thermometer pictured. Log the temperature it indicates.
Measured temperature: -29 °C
